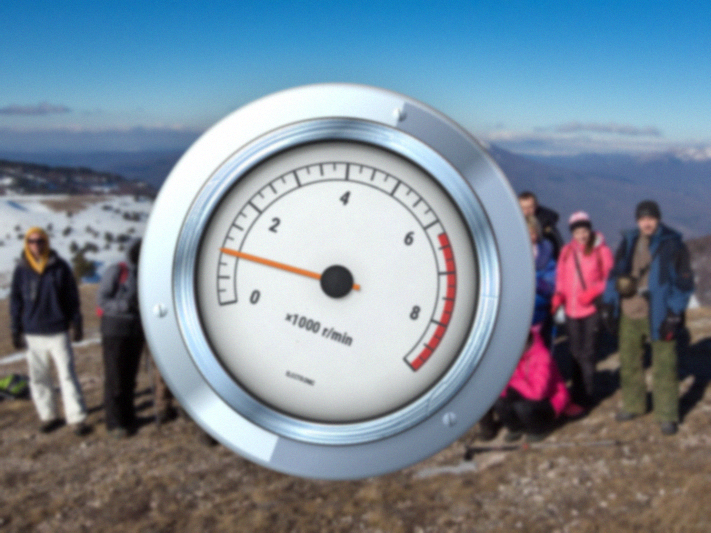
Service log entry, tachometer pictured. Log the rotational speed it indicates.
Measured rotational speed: 1000 rpm
